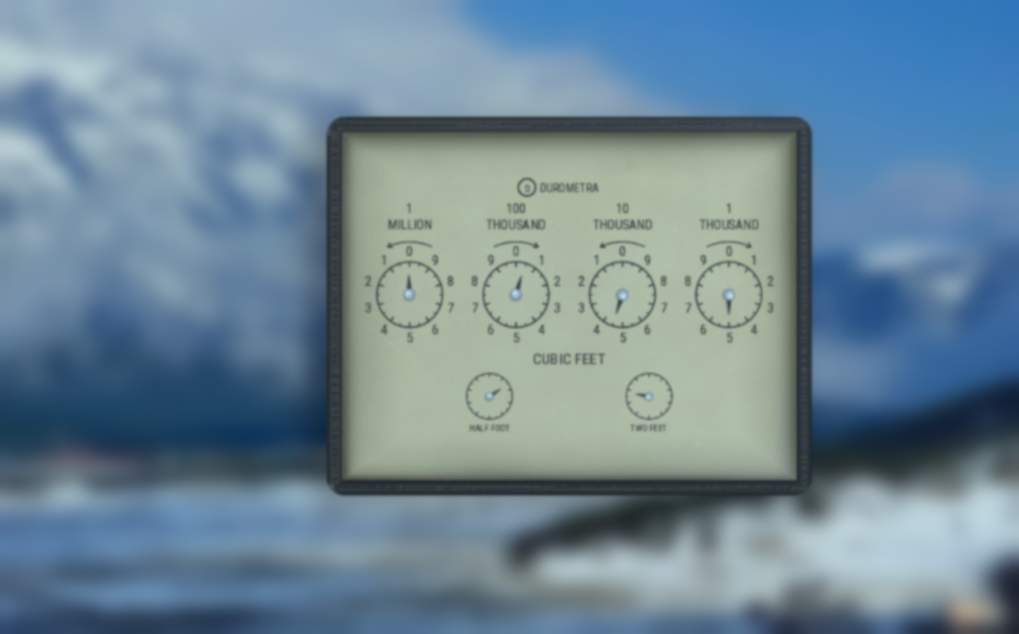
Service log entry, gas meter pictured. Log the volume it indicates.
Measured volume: 4500 ft³
